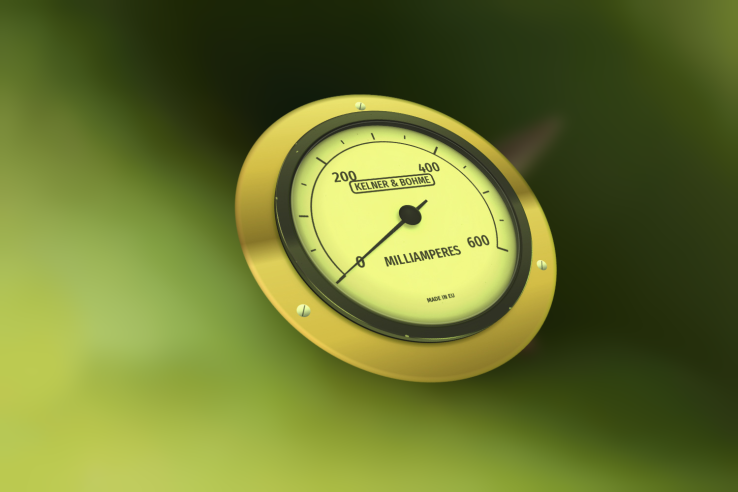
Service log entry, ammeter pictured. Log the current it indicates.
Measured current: 0 mA
